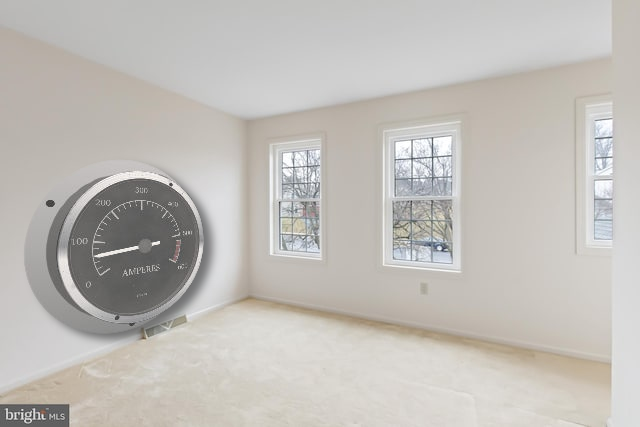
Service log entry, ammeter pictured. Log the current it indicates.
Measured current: 60 A
